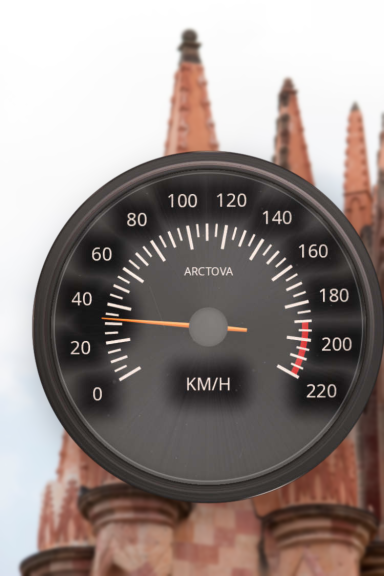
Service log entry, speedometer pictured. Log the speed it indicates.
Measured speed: 32.5 km/h
